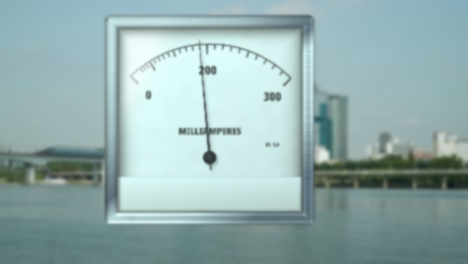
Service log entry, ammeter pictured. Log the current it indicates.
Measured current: 190 mA
